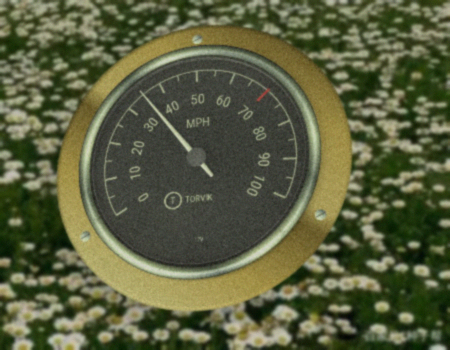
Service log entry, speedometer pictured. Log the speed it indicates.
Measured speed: 35 mph
